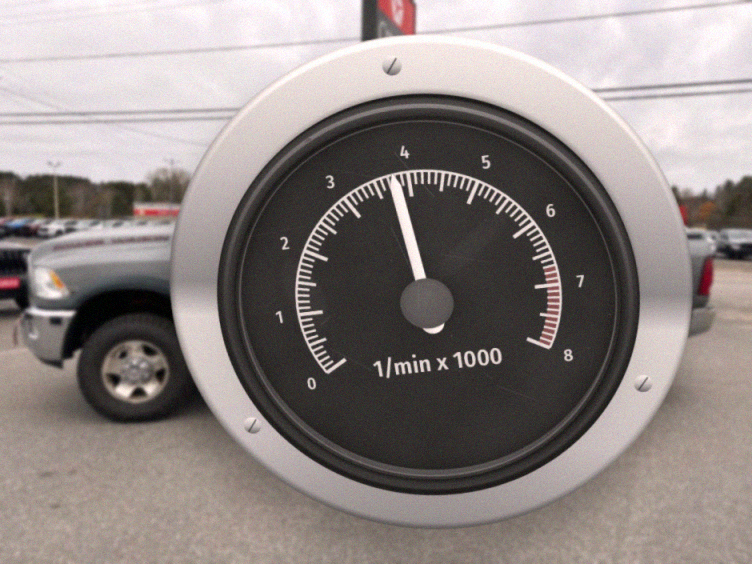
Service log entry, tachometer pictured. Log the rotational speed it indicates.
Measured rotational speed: 3800 rpm
